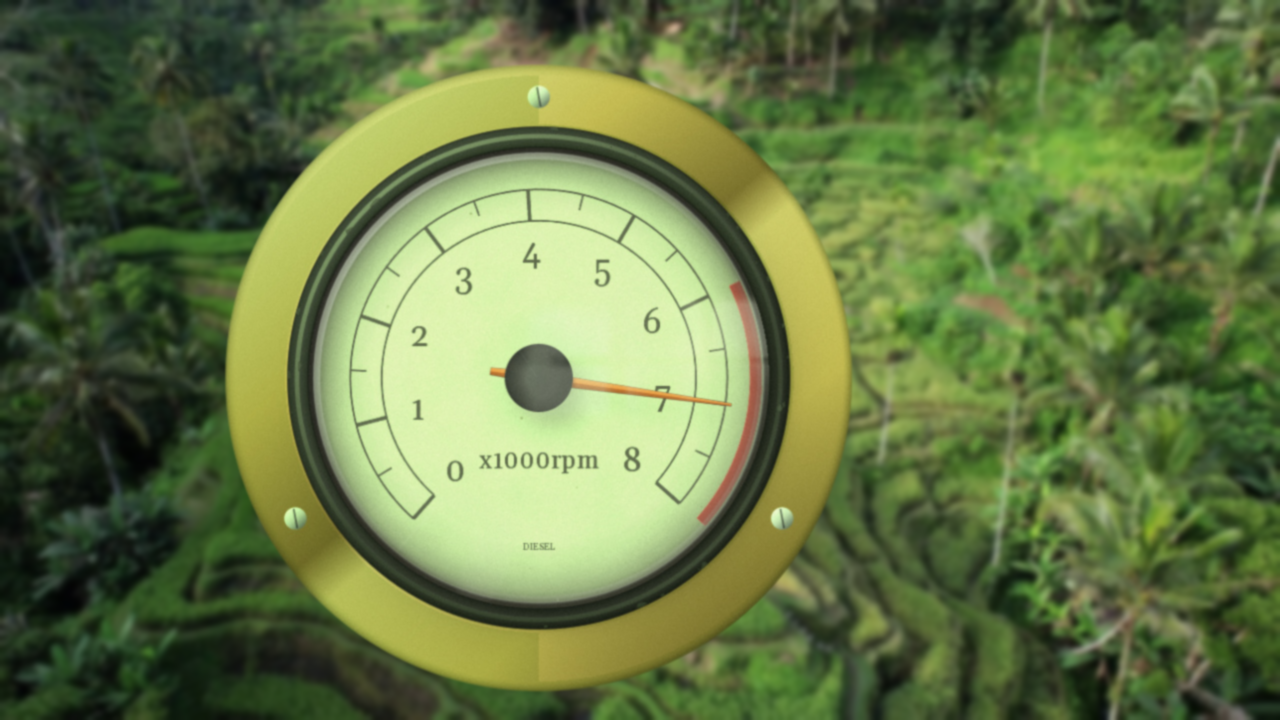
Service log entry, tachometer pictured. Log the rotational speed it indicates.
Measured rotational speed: 7000 rpm
